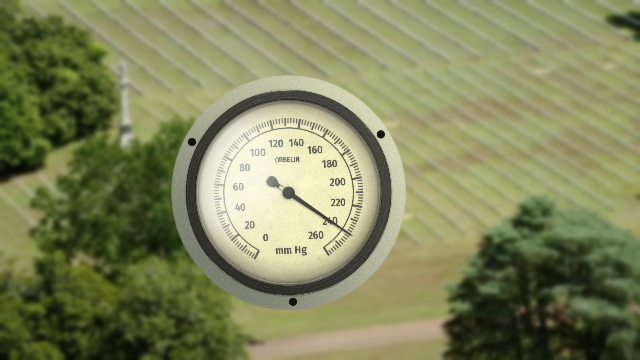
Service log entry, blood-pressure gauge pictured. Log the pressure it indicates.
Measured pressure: 240 mmHg
